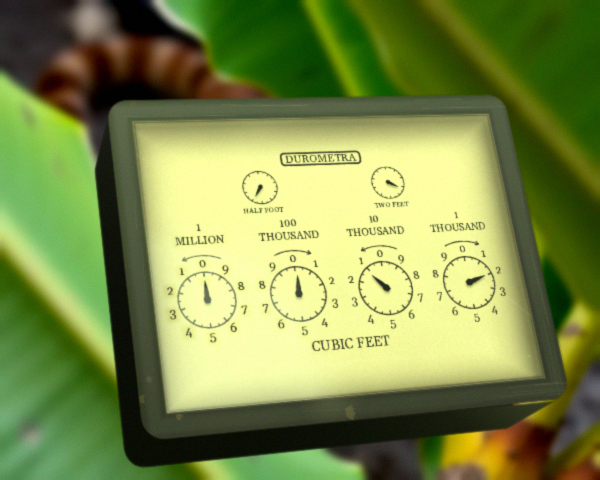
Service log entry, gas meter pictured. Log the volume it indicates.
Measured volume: 1200 ft³
